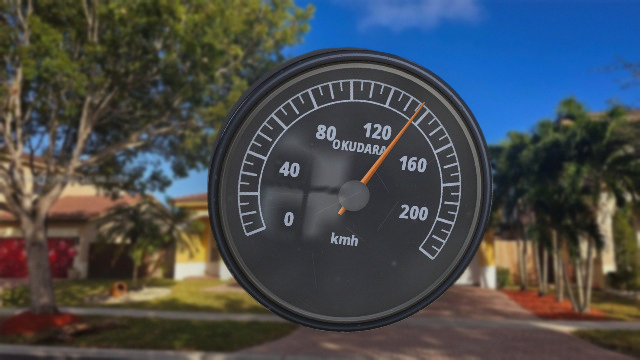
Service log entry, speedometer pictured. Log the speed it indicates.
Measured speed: 135 km/h
